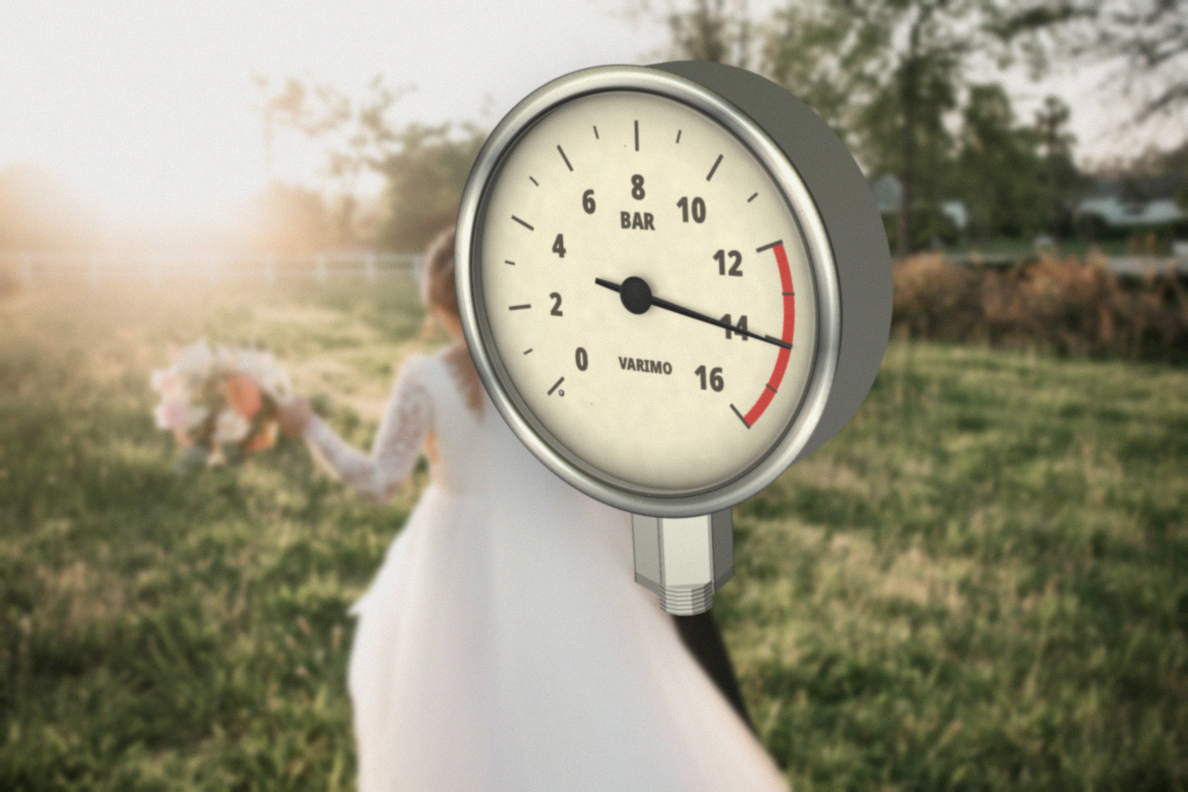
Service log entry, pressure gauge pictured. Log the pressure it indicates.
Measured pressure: 14 bar
